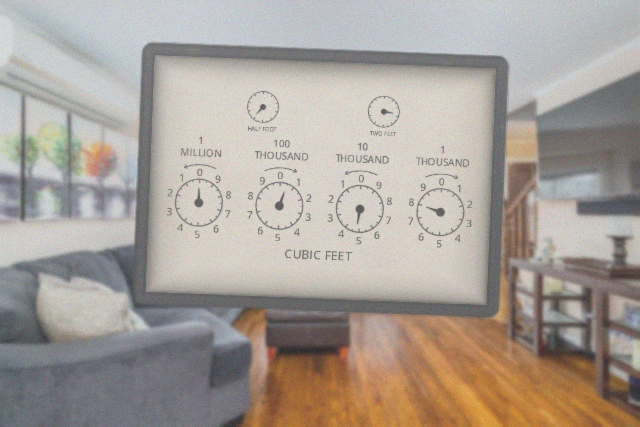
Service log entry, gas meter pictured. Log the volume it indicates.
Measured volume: 4800 ft³
